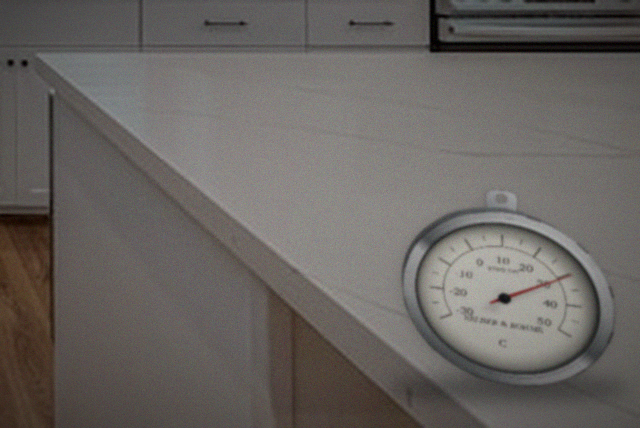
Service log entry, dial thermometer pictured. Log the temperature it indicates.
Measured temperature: 30 °C
